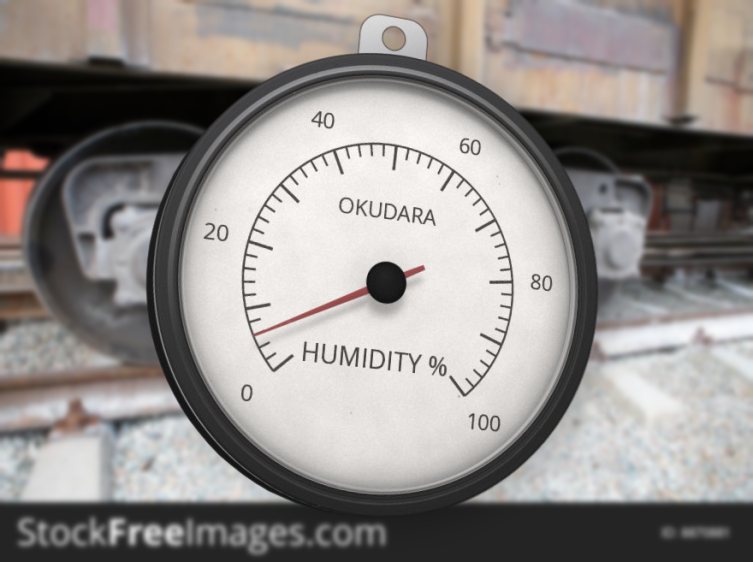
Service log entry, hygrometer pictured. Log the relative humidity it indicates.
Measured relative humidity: 6 %
